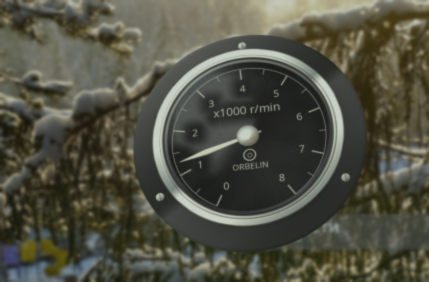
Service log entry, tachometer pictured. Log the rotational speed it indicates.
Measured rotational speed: 1250 rpm
